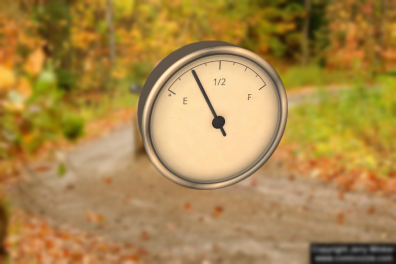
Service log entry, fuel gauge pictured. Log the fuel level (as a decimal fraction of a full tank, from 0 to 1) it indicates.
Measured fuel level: 0.25
